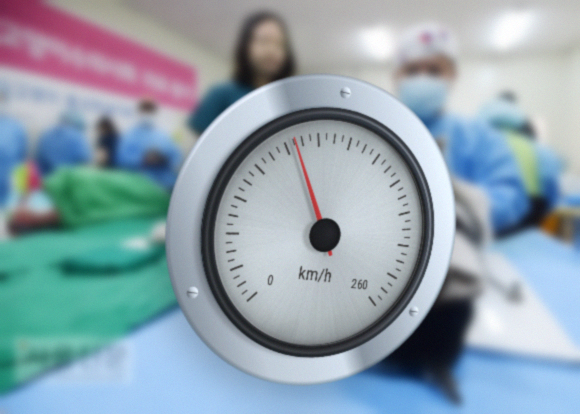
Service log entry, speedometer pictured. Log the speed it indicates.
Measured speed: 105 km/h
